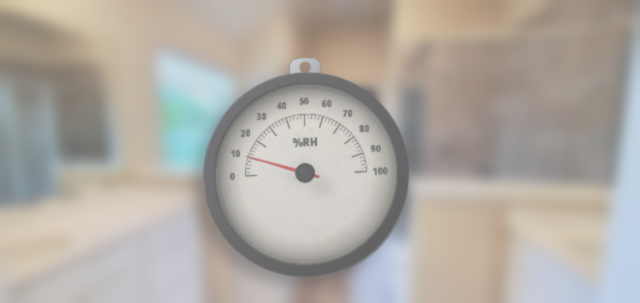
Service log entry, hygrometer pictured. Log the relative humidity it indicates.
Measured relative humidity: 10 %
